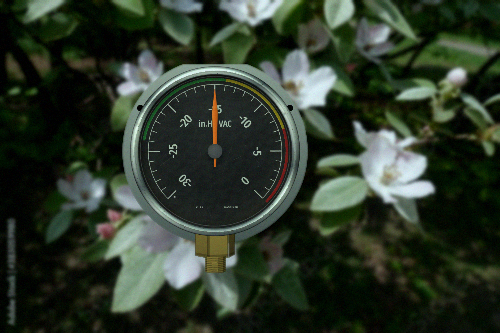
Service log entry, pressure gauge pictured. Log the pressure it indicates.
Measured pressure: -15 inHg
